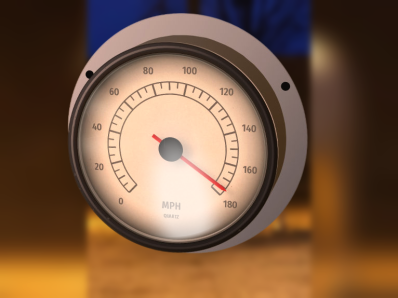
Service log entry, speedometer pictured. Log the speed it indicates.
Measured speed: 175 mph
